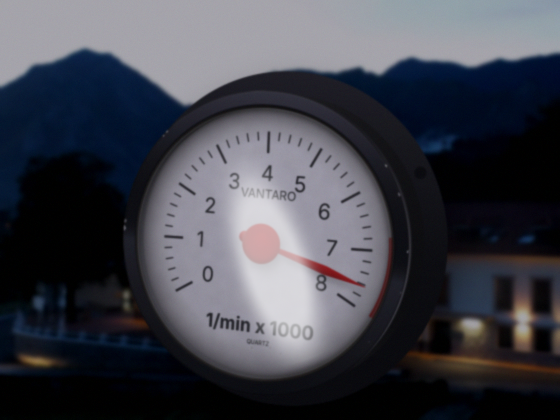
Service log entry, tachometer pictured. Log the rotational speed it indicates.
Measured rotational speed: 7600 rpm
